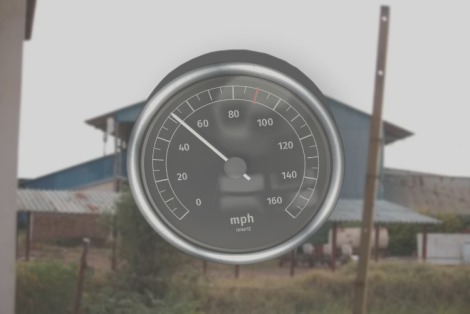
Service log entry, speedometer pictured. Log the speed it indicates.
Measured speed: 52.5 mph
